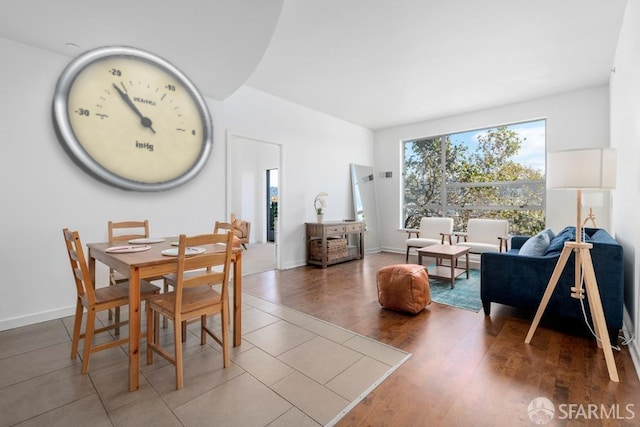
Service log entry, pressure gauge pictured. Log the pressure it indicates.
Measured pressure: -22 inHg
